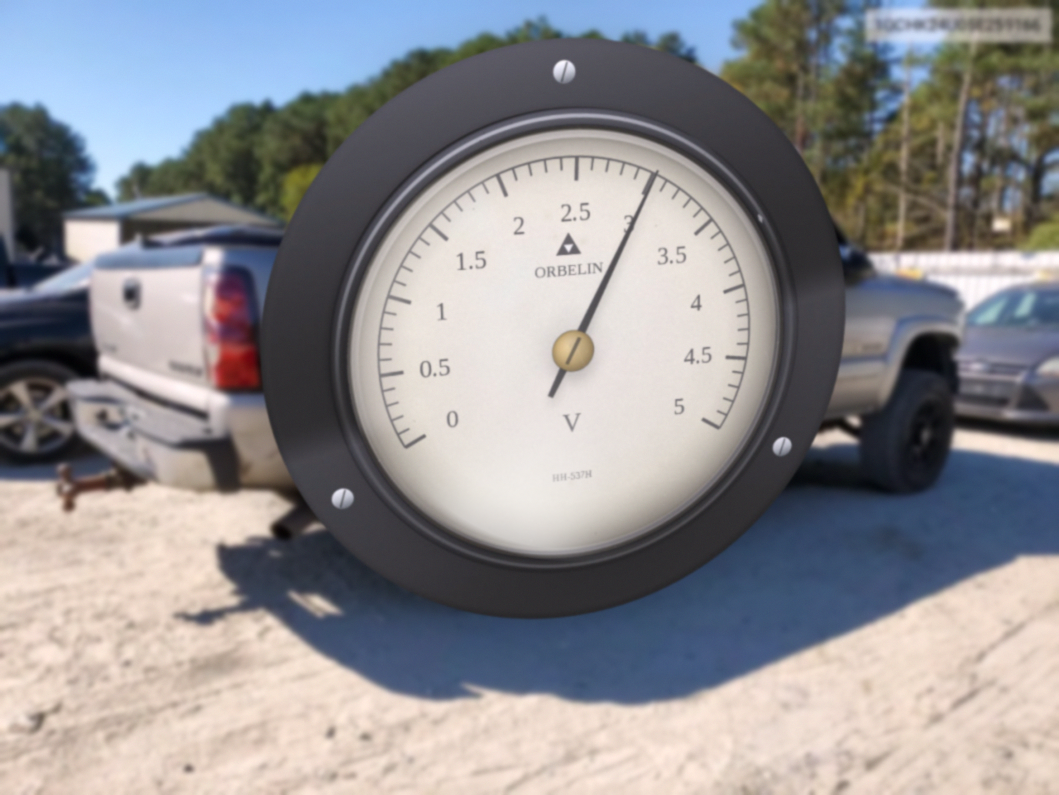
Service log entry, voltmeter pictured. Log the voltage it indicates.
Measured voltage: 3 V
